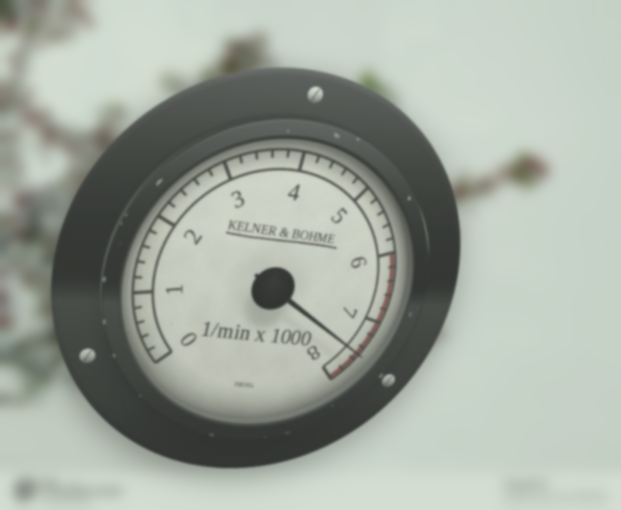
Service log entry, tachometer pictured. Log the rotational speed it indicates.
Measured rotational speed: 7500 rpm
